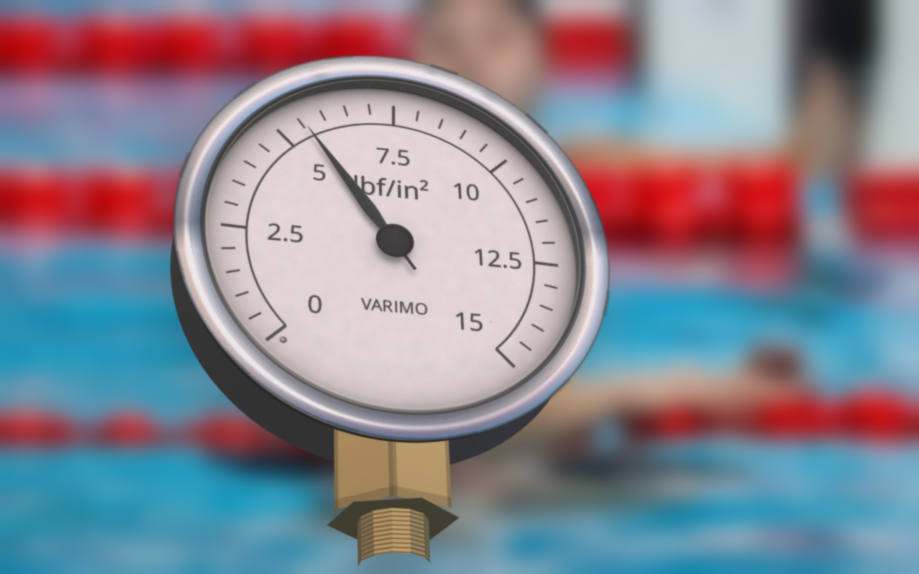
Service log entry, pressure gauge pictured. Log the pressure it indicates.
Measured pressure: 5.5 psi
